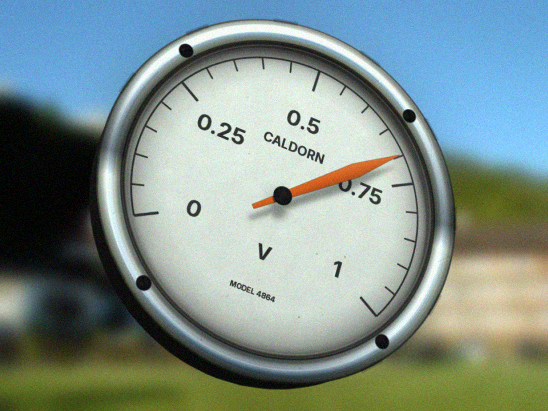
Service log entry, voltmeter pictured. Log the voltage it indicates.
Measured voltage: 0.7 V
